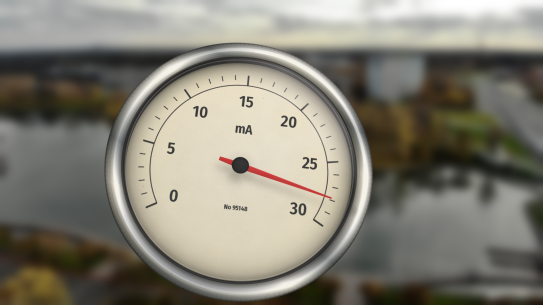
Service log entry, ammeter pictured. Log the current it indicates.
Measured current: 28 mA
